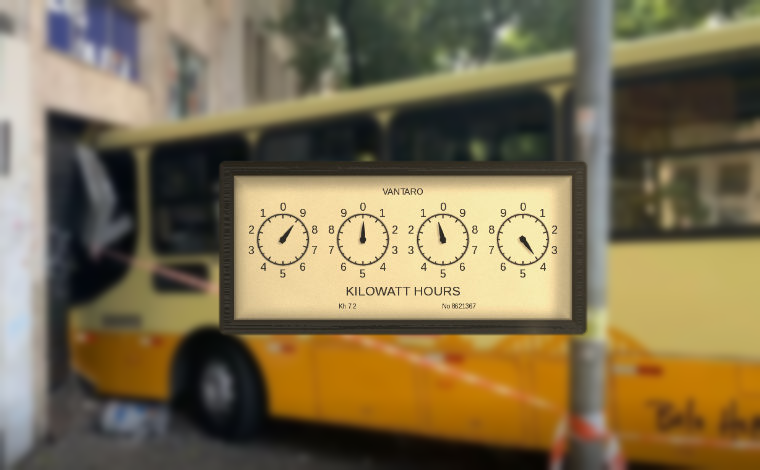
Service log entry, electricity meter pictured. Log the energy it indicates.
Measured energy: 9004 kWh
